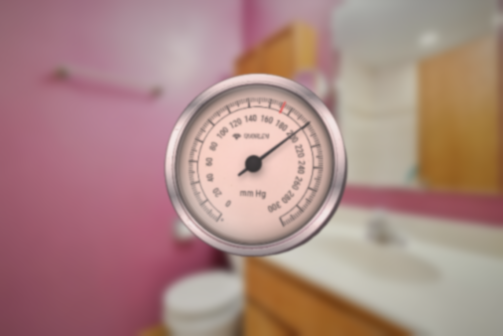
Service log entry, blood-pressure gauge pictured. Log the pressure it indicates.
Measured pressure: 200 mmHg
